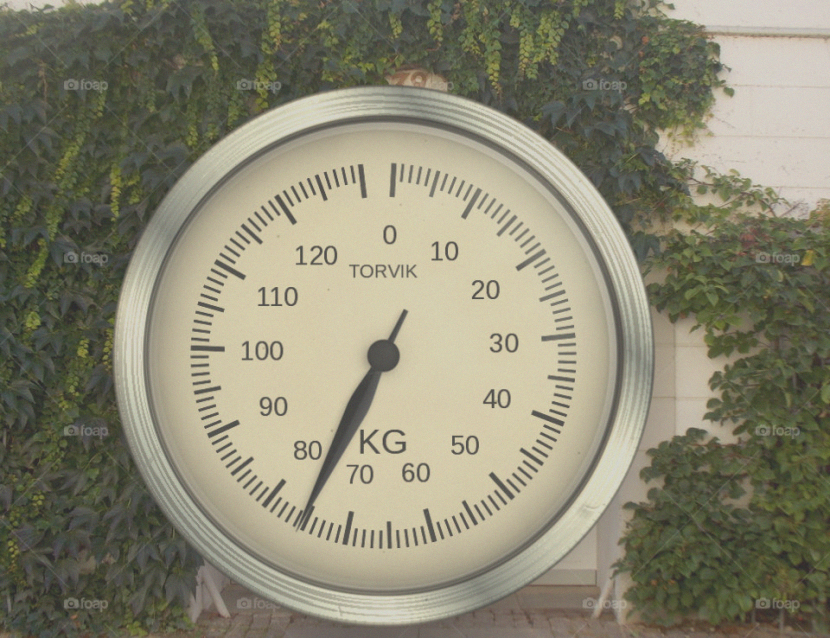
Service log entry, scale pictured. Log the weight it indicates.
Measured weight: 75.5 kg
